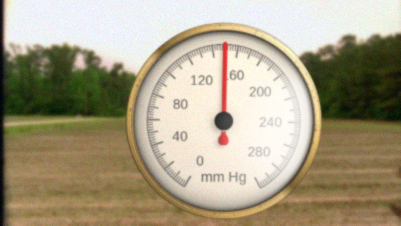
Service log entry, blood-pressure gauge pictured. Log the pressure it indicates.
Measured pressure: 150 mmHg
